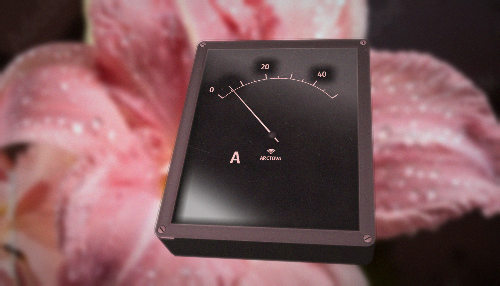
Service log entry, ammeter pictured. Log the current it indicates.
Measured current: 5 A
